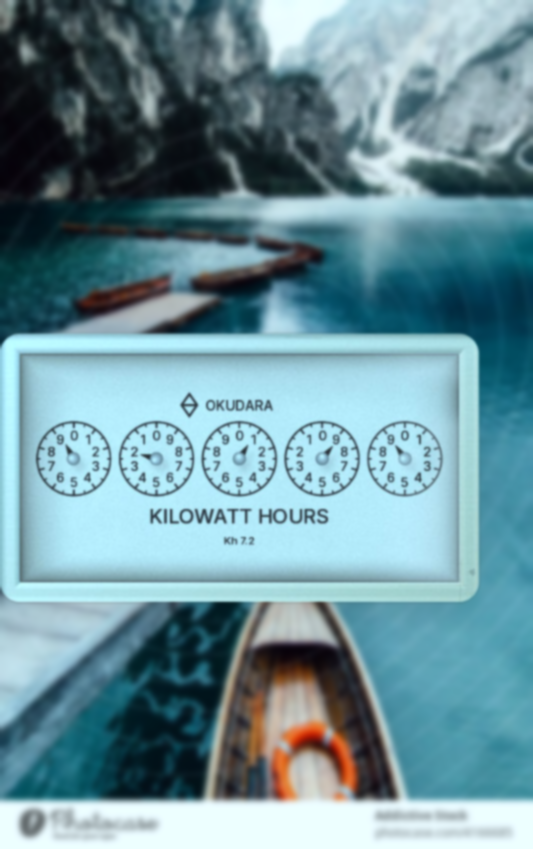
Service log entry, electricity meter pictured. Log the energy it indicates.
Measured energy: 92089 kWh
